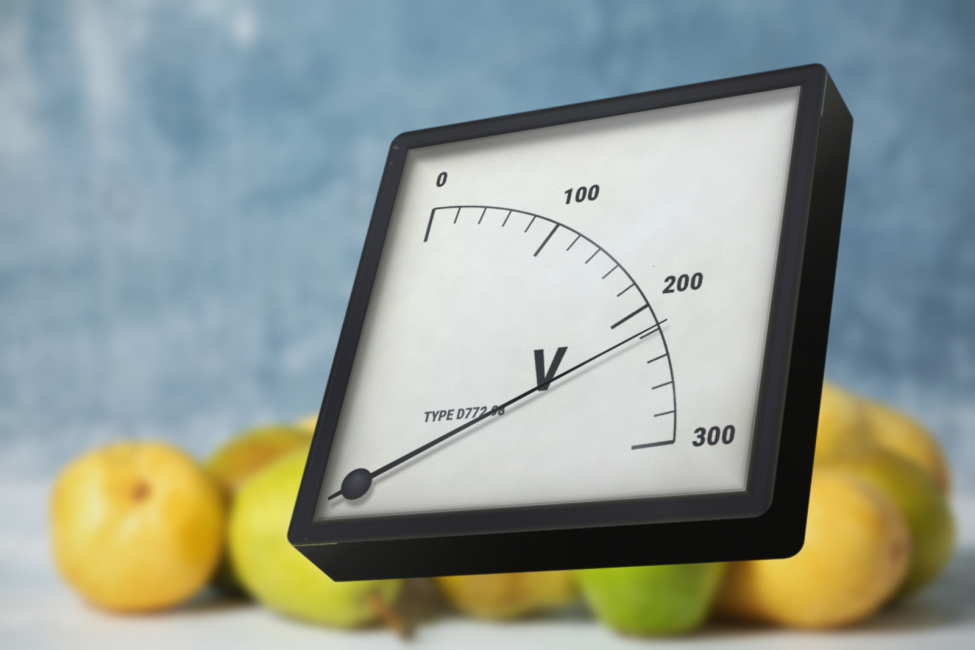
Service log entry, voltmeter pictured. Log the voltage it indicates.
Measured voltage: 220 V
